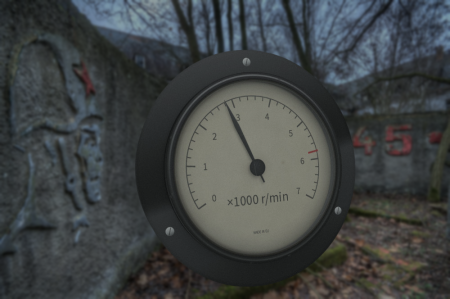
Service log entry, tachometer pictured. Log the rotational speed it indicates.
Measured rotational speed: 2800 rpm
